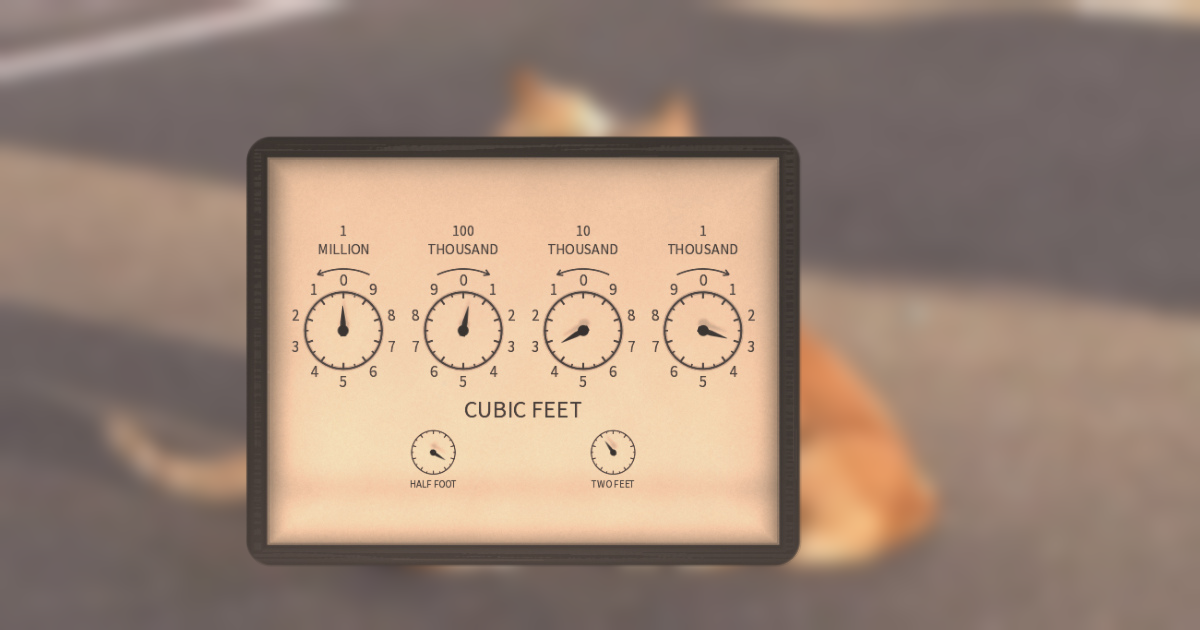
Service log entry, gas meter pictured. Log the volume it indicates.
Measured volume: 3300 ft³
